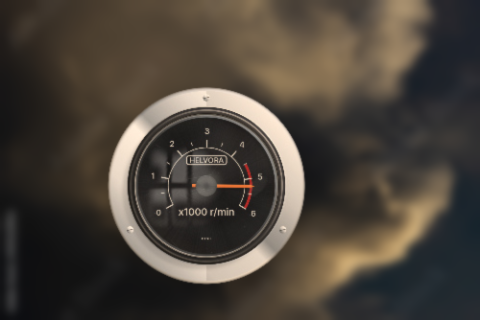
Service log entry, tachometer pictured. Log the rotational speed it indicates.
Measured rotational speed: 5250 rpm
